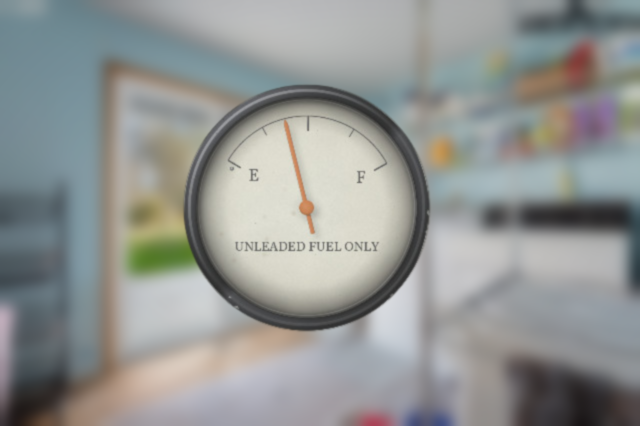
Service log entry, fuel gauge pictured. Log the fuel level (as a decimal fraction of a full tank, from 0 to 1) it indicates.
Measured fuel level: 0.375
